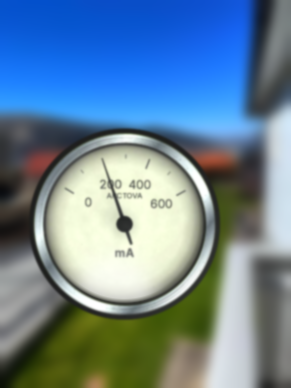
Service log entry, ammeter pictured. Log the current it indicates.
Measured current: 200 mA
